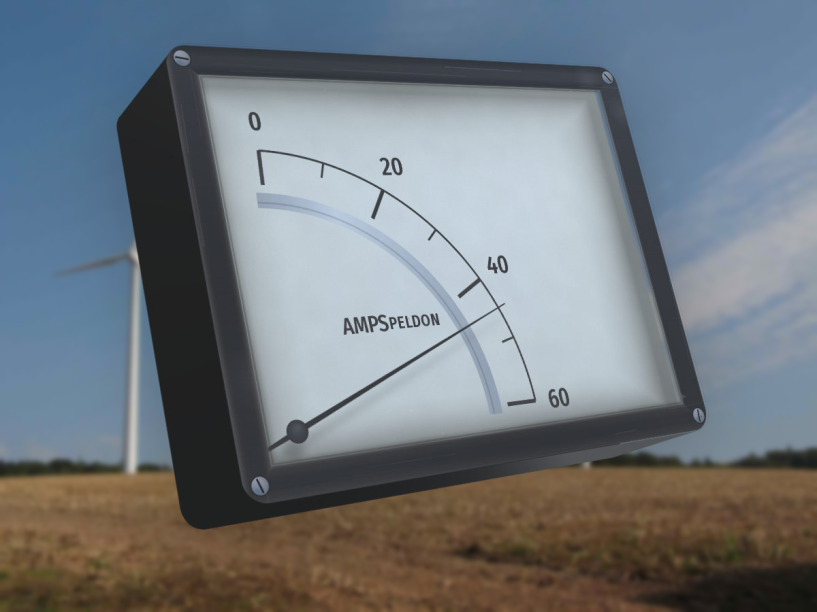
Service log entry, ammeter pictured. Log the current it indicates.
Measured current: 45 A
